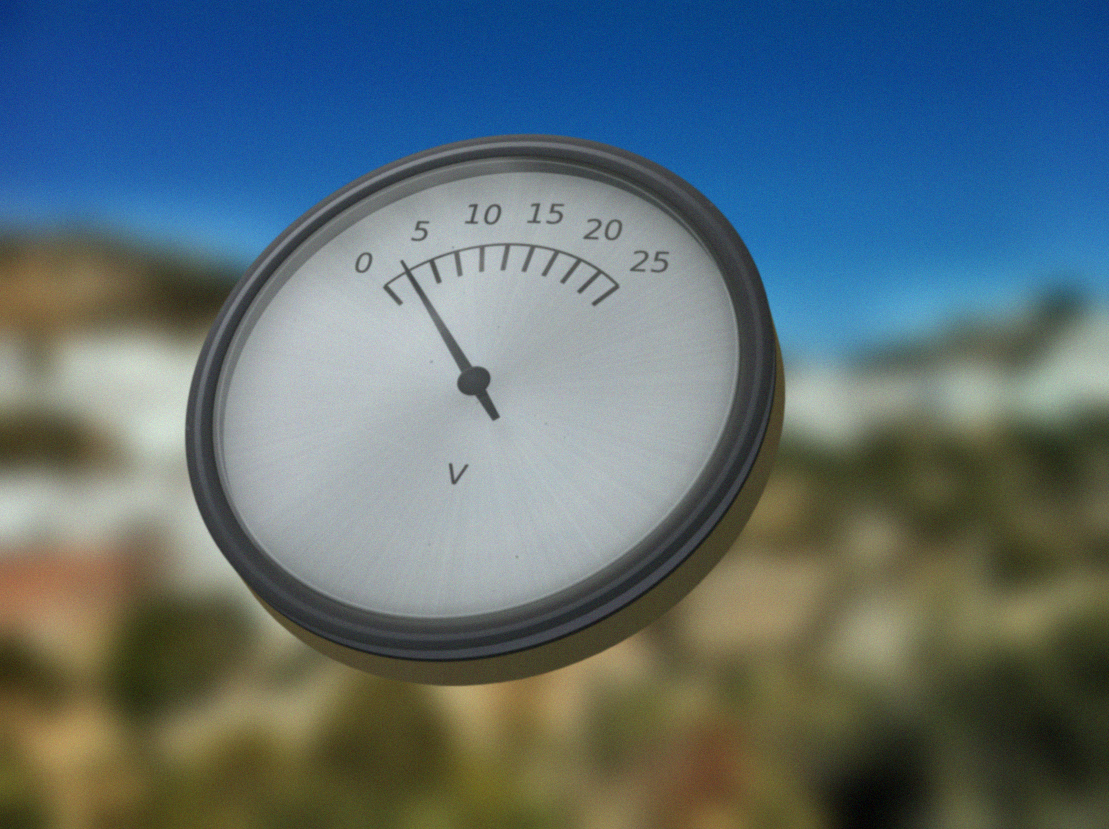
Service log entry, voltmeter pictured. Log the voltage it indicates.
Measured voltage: 2.5 V
